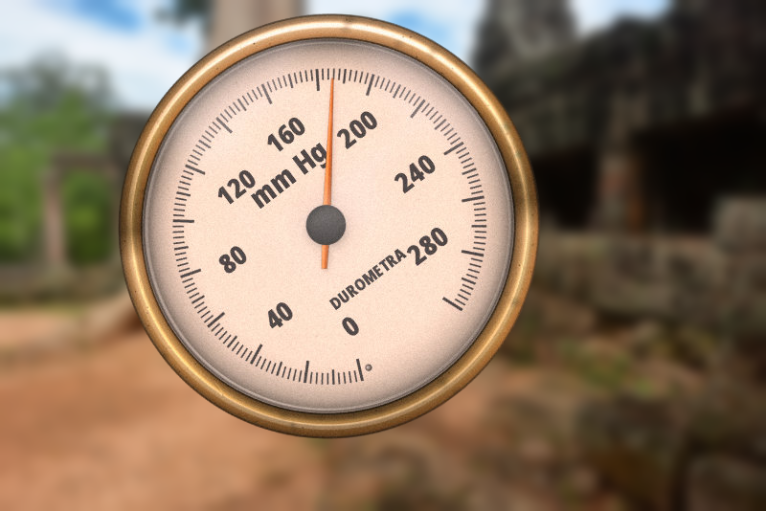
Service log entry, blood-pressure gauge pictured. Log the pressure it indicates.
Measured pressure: 186 mmHg
